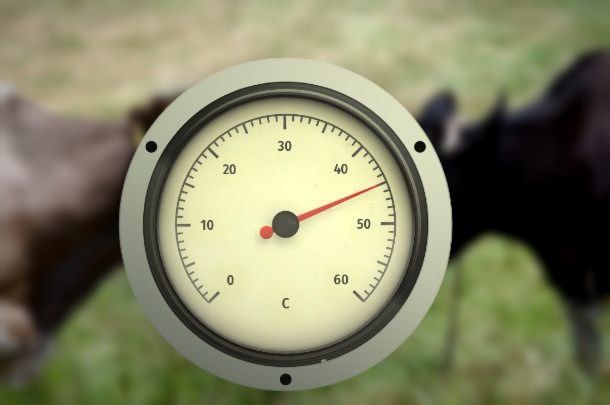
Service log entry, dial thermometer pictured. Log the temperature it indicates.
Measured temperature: 45 °C
